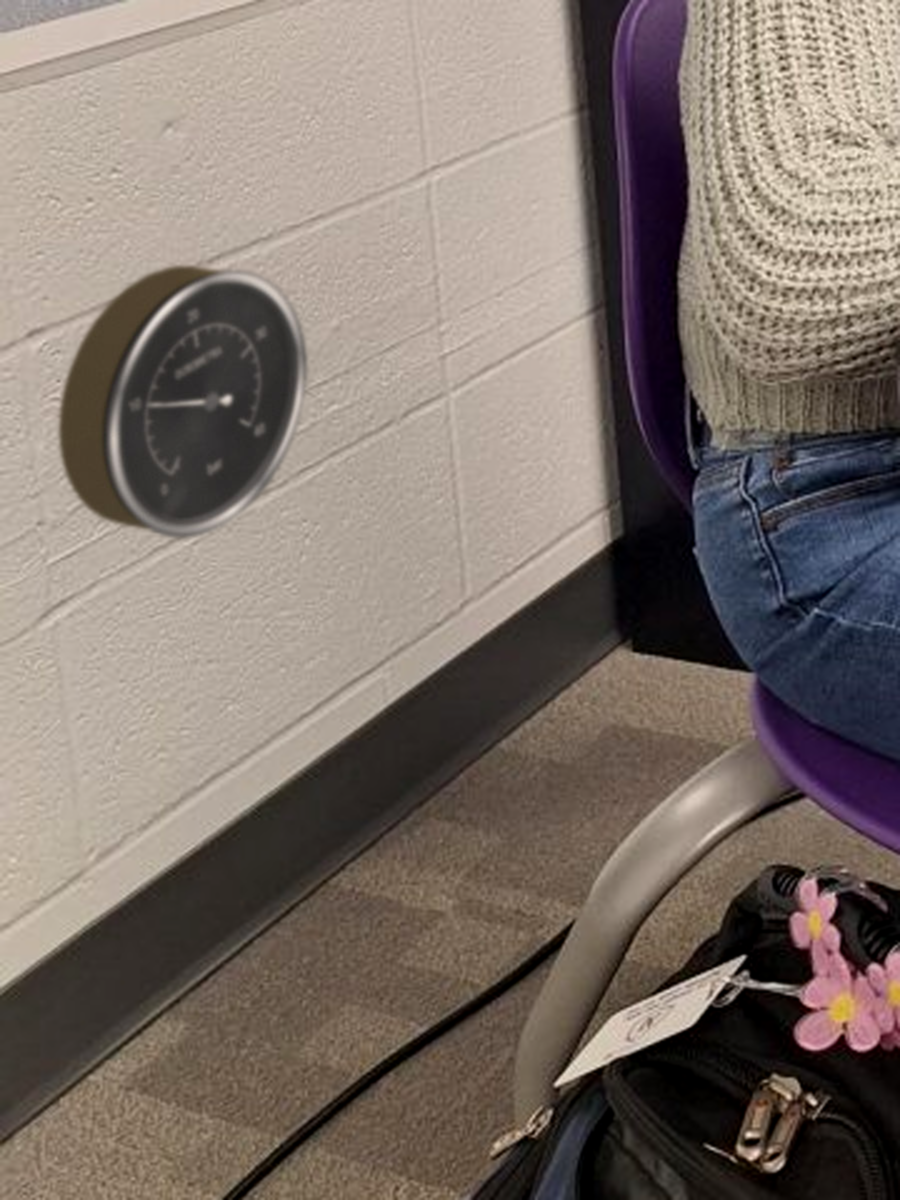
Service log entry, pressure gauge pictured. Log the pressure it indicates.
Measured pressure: 10 bar
